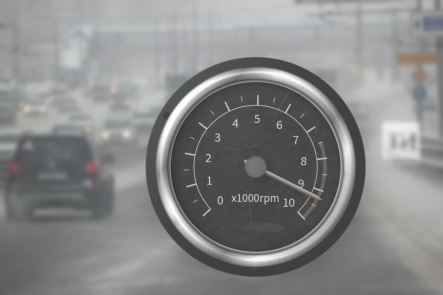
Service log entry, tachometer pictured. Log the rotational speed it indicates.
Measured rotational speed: 9250 rpm
